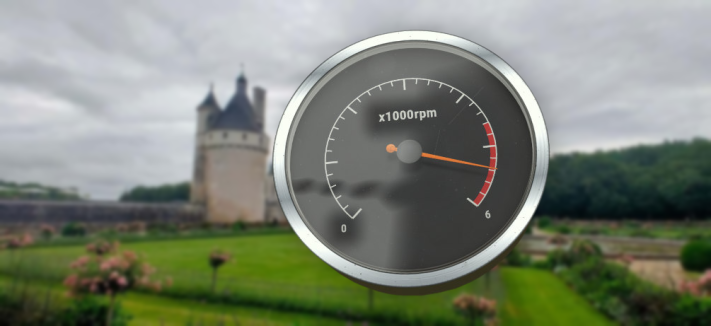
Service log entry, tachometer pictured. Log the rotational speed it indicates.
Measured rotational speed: 5400 rpm
